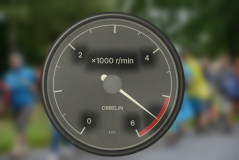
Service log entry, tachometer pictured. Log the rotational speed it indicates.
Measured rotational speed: 5500 rpm
